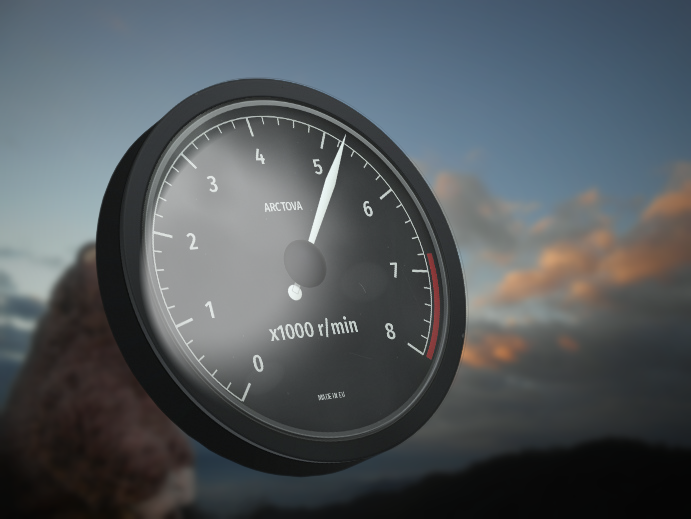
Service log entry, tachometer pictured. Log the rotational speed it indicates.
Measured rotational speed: 5200 rpm
